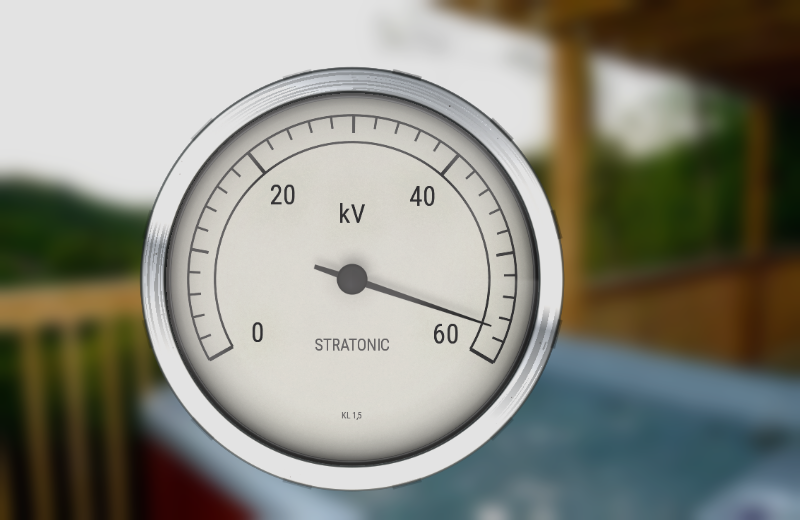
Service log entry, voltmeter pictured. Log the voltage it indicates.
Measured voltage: 57 kV
